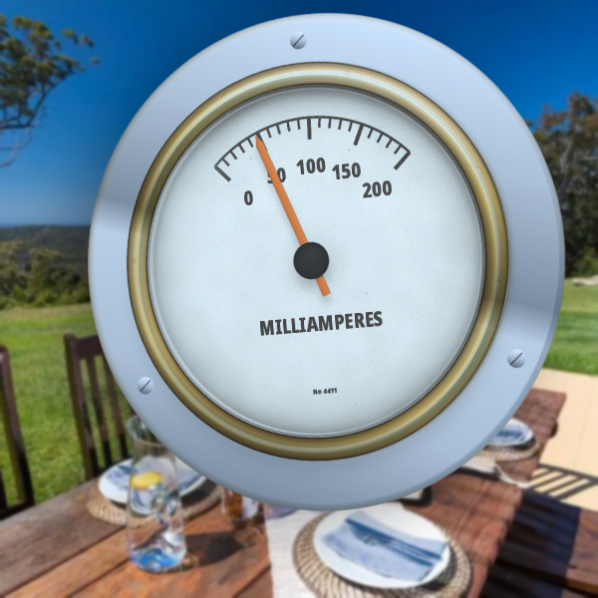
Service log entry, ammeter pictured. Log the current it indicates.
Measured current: 50 mA
